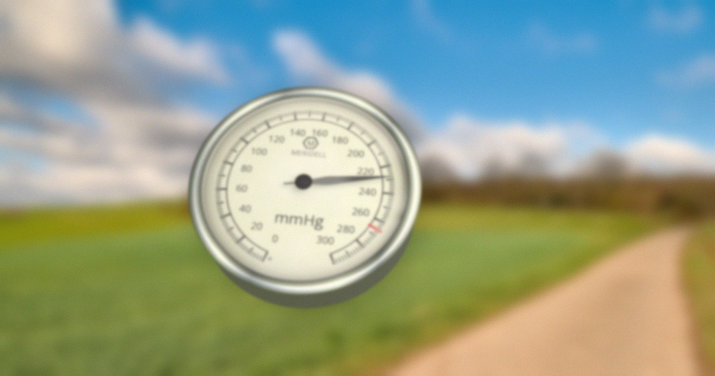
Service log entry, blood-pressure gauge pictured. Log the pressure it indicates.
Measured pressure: 230 mmHg
